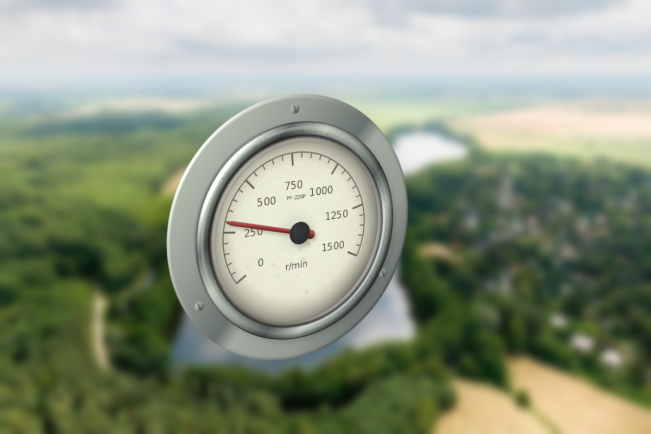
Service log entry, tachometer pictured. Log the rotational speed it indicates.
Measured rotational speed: 300 rpm
